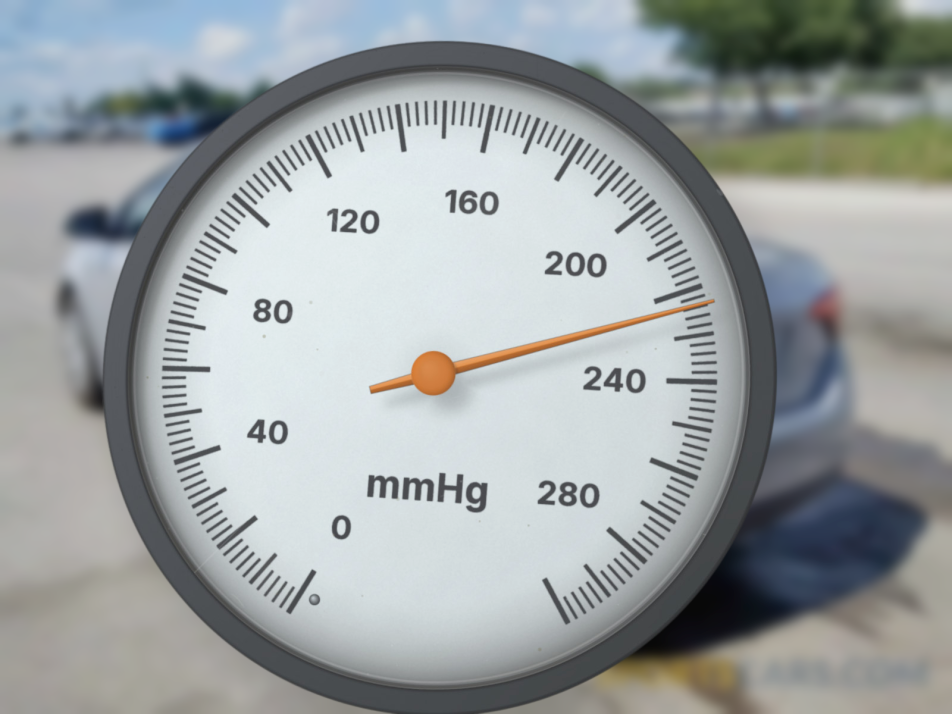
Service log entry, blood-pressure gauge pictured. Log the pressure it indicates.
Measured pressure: 224 mmHg
